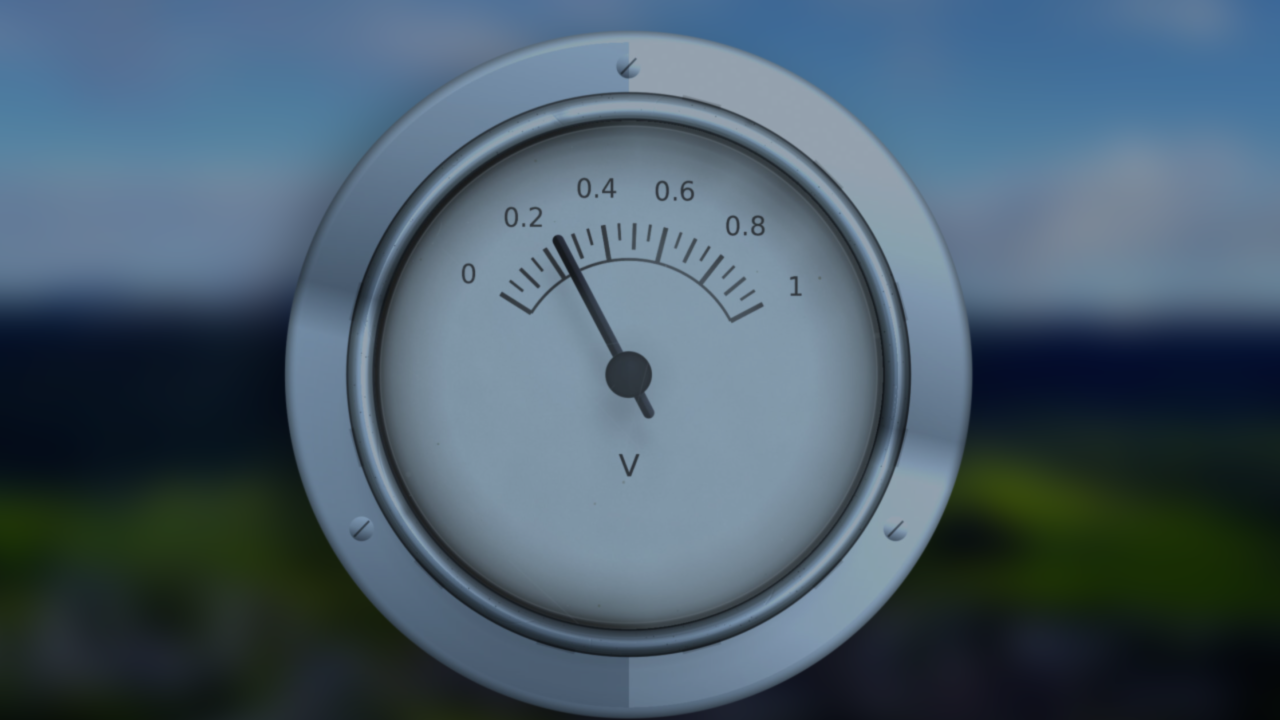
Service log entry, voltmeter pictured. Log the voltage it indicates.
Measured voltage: 0.25 V
